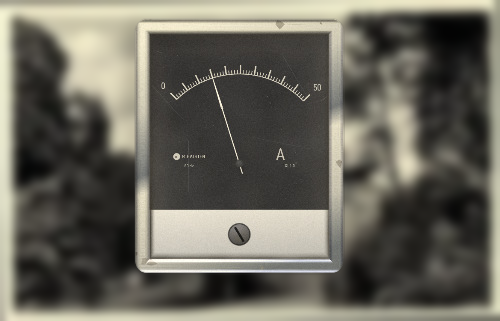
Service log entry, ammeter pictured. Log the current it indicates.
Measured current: 15 A
